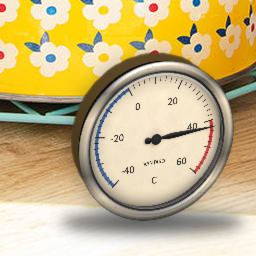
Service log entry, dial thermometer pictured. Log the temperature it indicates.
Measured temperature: 42 °C
